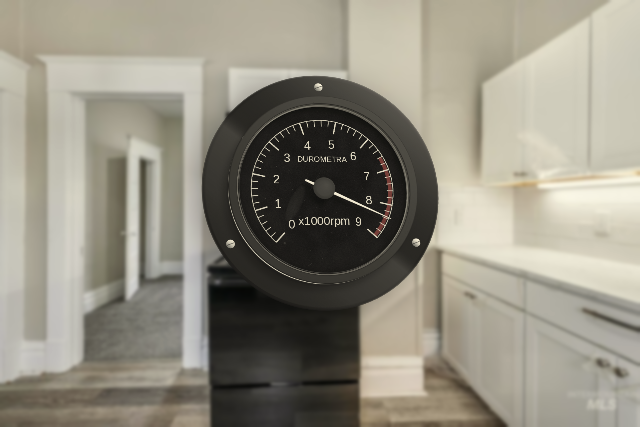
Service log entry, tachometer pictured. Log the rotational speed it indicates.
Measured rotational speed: 8400 rpm
